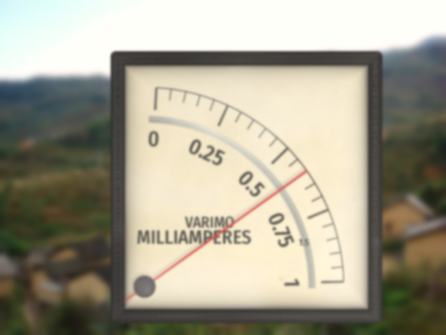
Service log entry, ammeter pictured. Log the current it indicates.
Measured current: 0.6 mA
